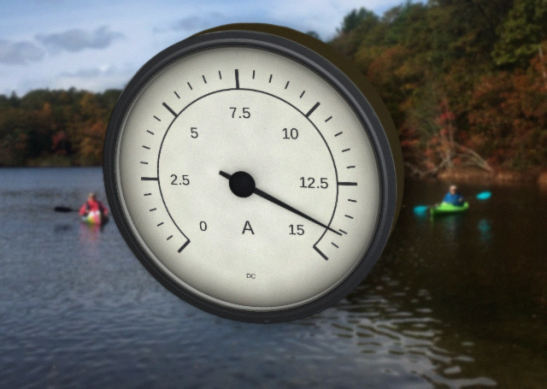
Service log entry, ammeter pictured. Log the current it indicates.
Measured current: 14 A
